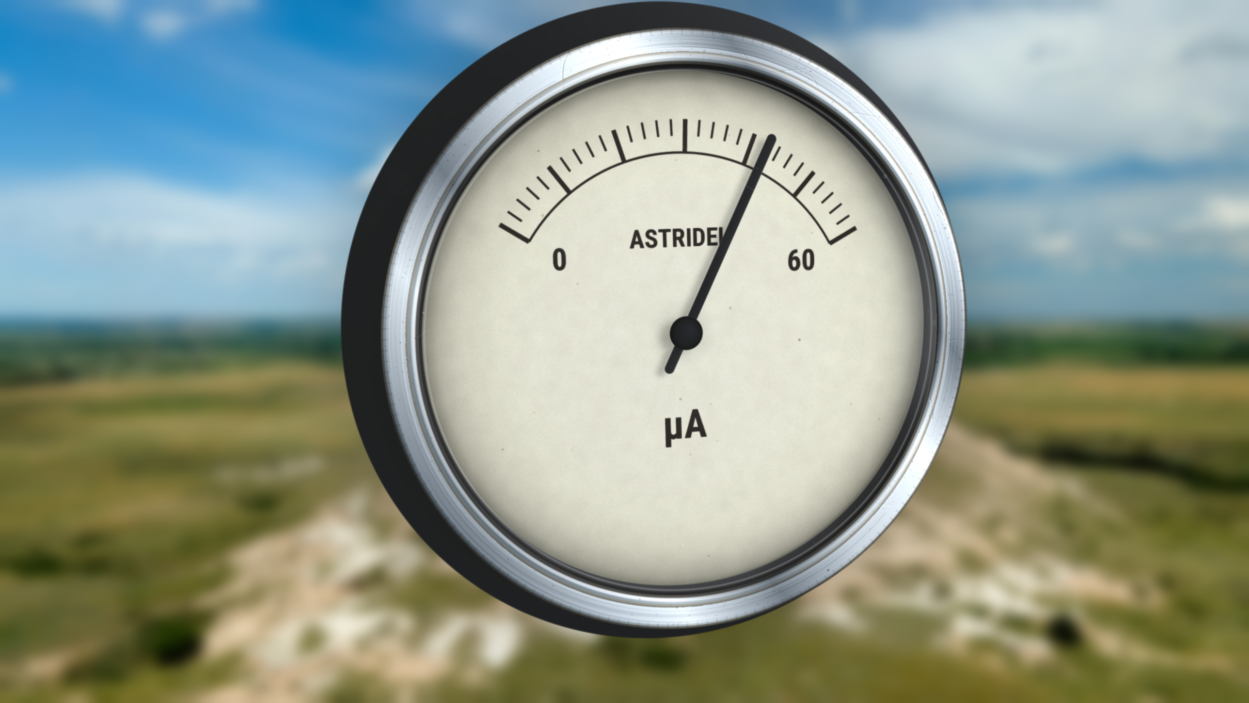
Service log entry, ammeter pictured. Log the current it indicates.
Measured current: 42 µA
